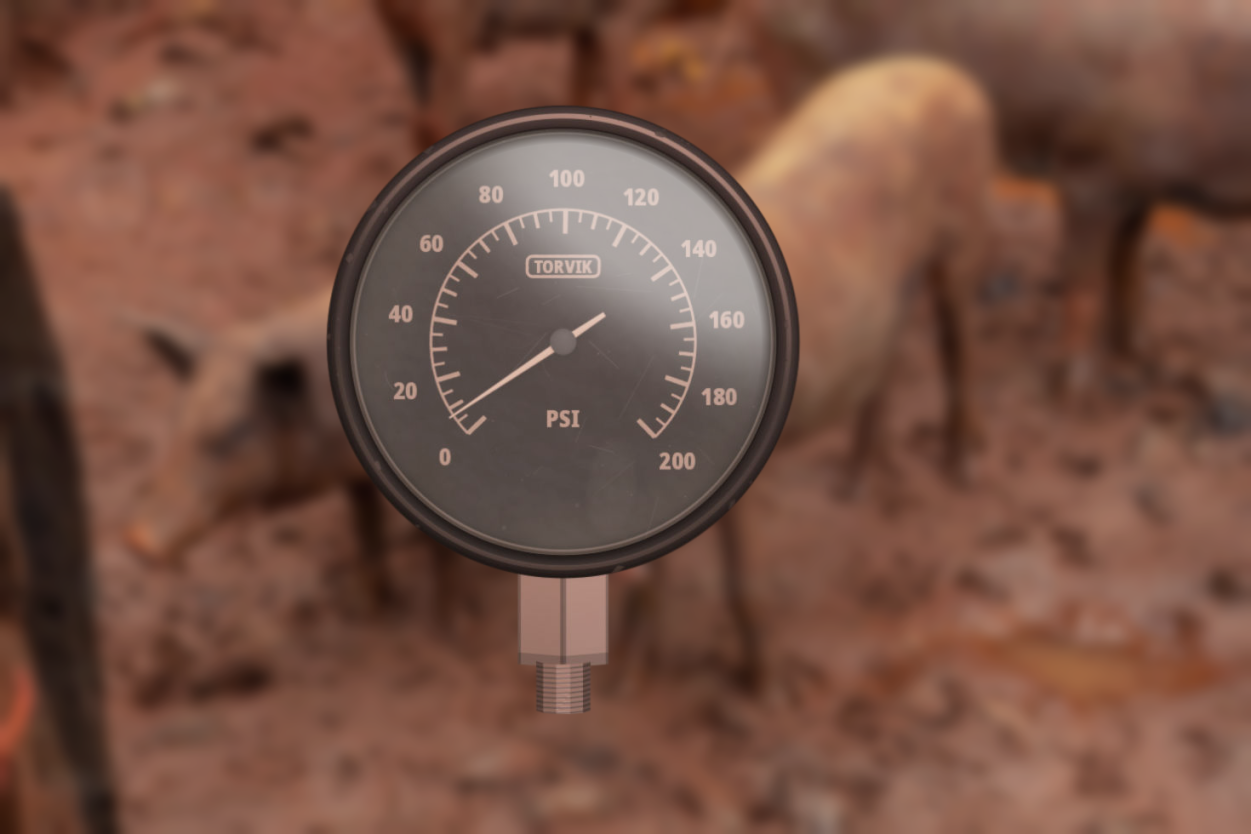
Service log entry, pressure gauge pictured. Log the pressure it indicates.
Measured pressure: 7.5 psi
